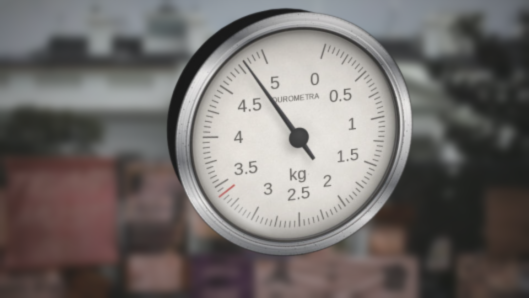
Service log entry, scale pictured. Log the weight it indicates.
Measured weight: 4.8 kg
